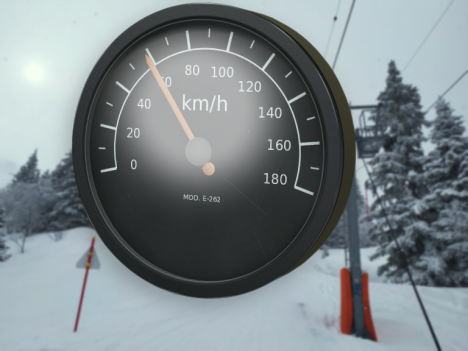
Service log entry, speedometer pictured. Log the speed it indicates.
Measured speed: 60 km/h
